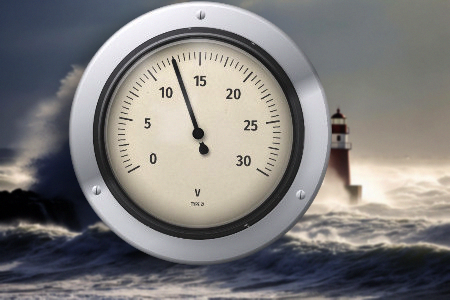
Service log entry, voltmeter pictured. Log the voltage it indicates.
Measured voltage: 12.5 V
